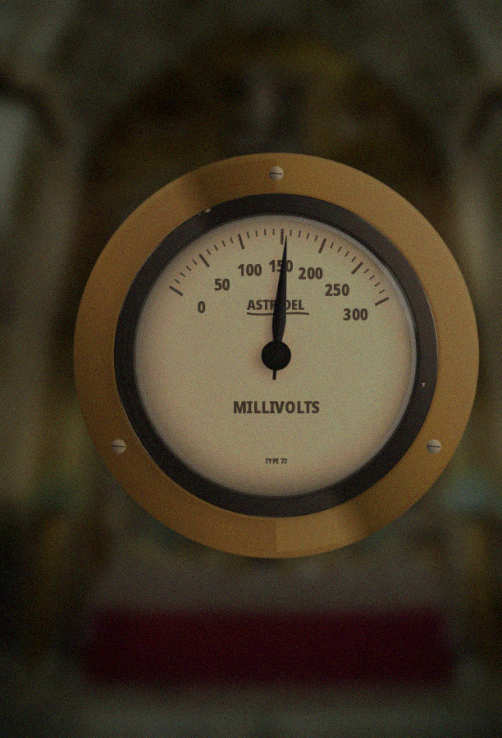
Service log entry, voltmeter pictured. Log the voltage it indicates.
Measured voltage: 155 mV
